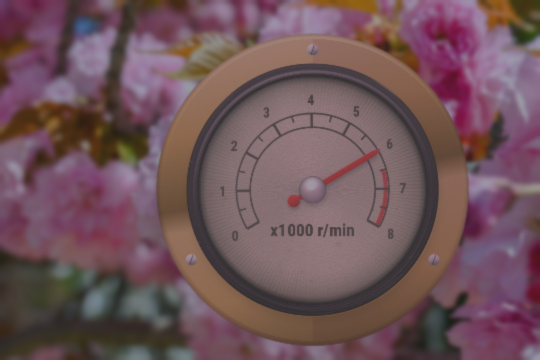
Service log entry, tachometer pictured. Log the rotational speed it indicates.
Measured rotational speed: 6000 rpm
